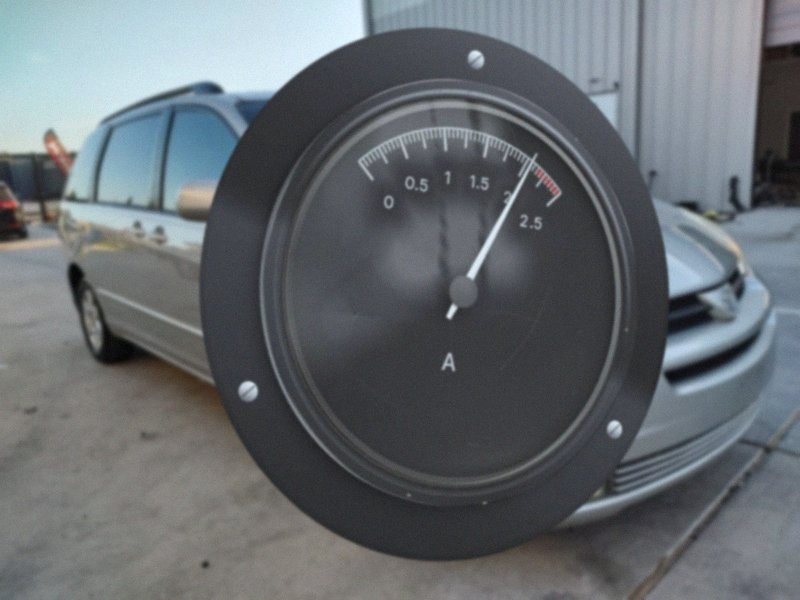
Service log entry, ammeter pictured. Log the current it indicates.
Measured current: 2 A
